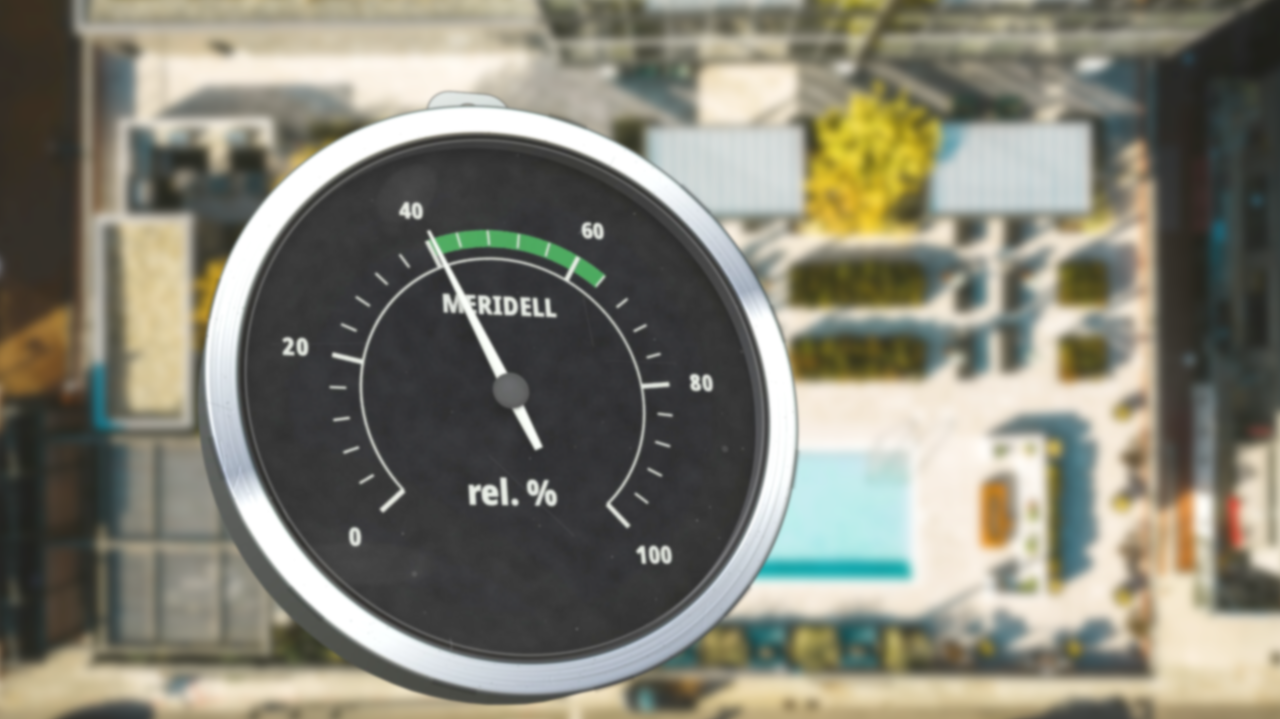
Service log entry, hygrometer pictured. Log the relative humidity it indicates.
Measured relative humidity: 40 %
